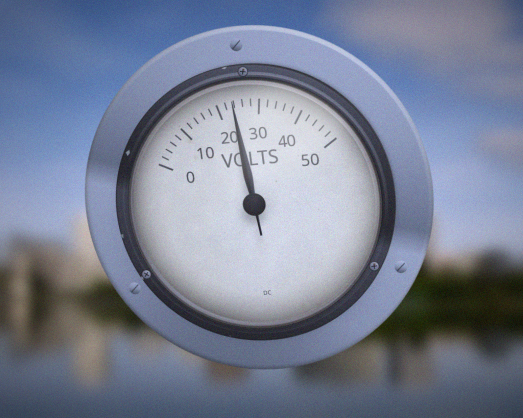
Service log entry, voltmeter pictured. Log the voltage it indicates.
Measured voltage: 24 V
